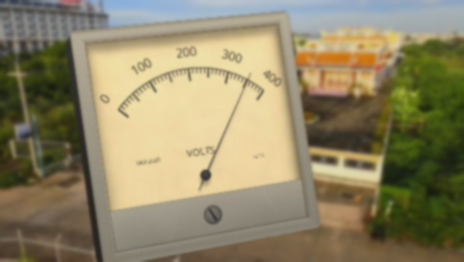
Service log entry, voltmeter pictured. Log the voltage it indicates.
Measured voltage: 350 V
